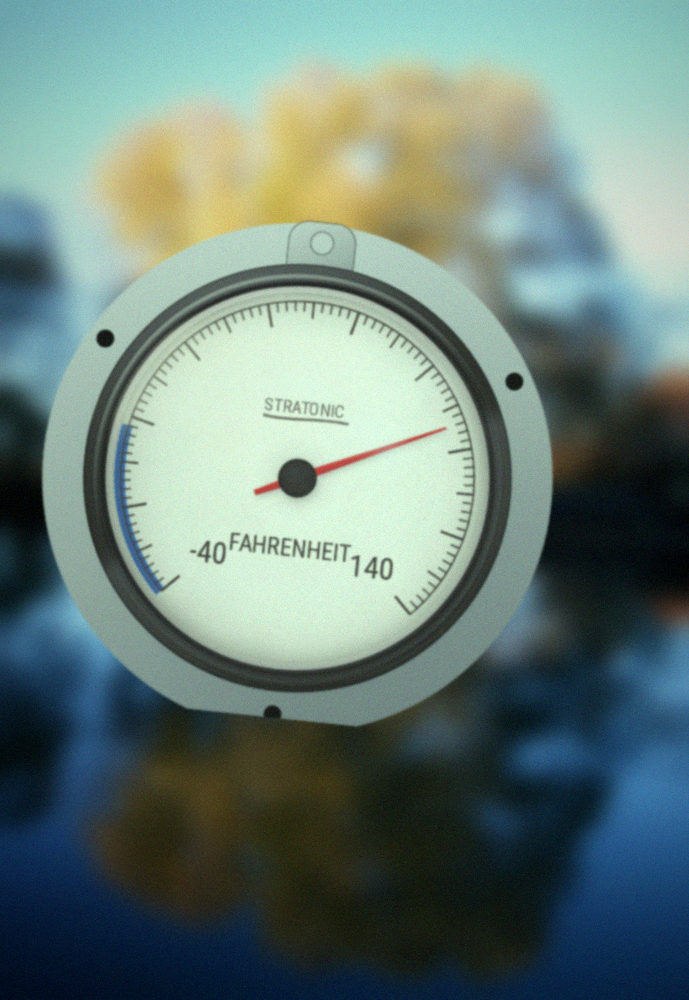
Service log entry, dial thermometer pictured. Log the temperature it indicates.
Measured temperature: 94 °F
